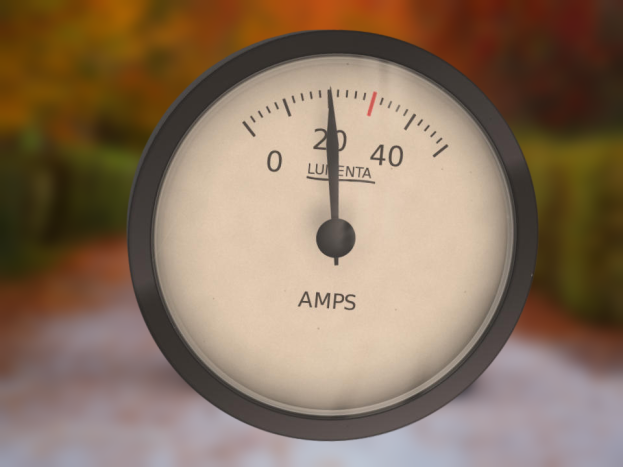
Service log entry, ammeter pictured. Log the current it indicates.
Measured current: 20 A
